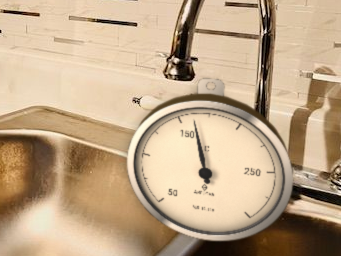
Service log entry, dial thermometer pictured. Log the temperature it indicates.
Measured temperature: 162.5 °C
